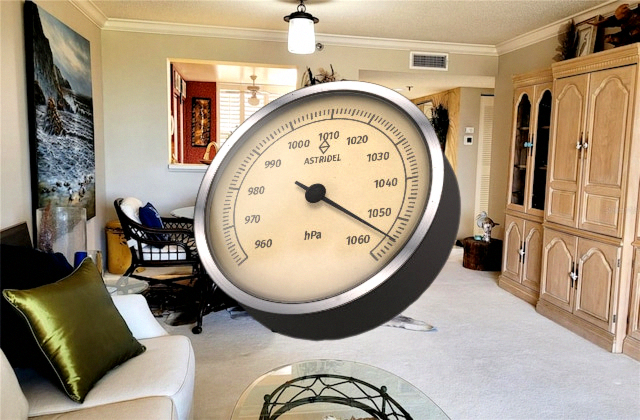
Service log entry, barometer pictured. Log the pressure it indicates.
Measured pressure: 1055 hPa
